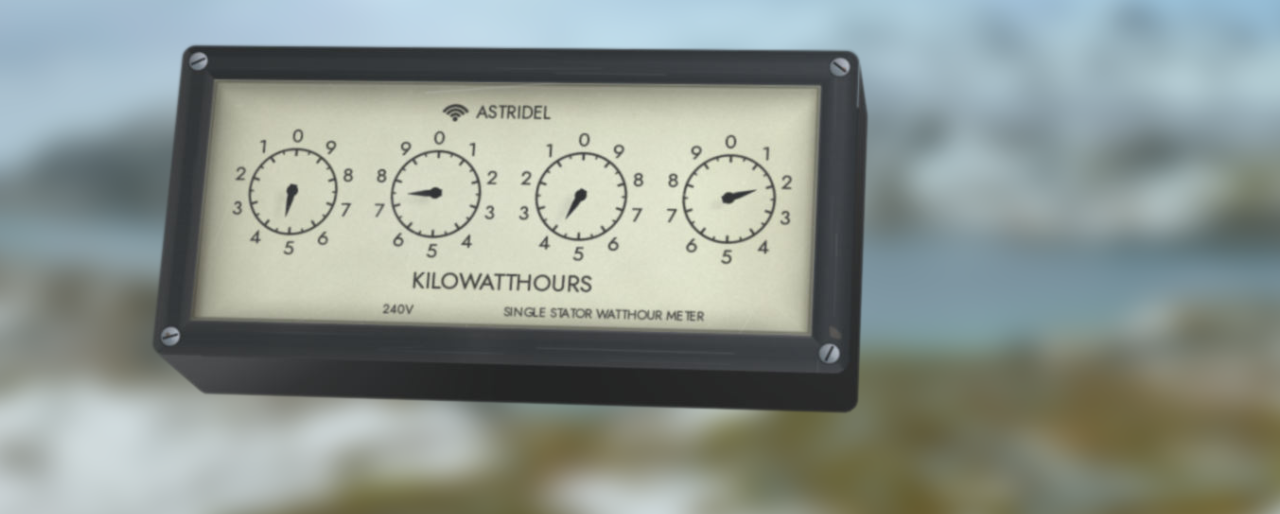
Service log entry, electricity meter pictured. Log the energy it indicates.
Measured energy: 4742 kWh
